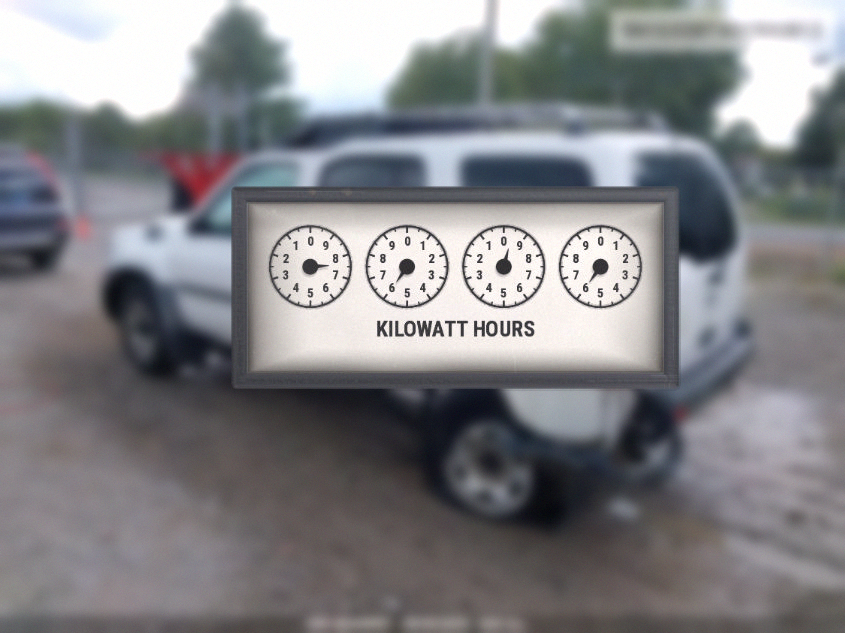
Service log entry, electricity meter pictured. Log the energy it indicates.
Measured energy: 7596 kWh
